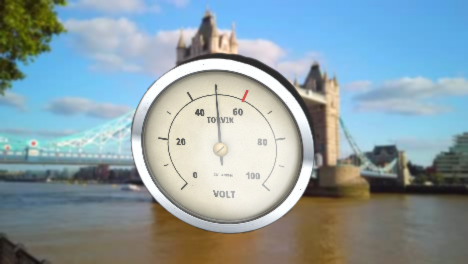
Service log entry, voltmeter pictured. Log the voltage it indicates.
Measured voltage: 50 V
